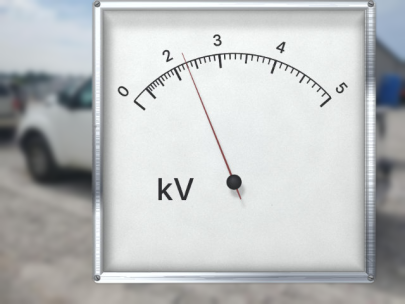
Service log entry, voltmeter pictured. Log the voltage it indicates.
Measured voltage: 2.3 kV
